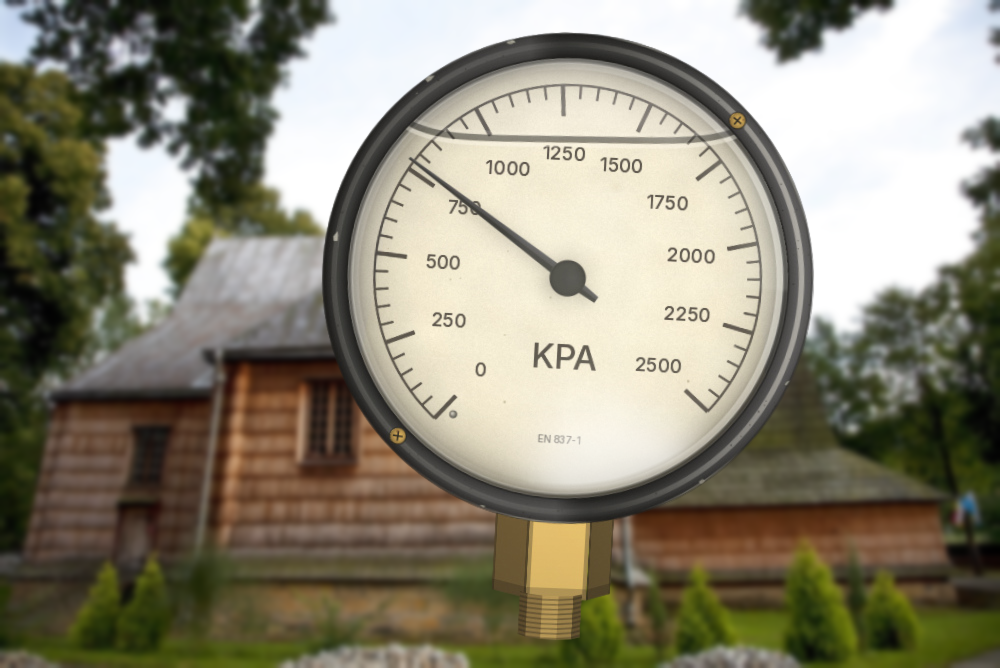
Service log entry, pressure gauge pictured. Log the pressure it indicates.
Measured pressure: 775 kPa
